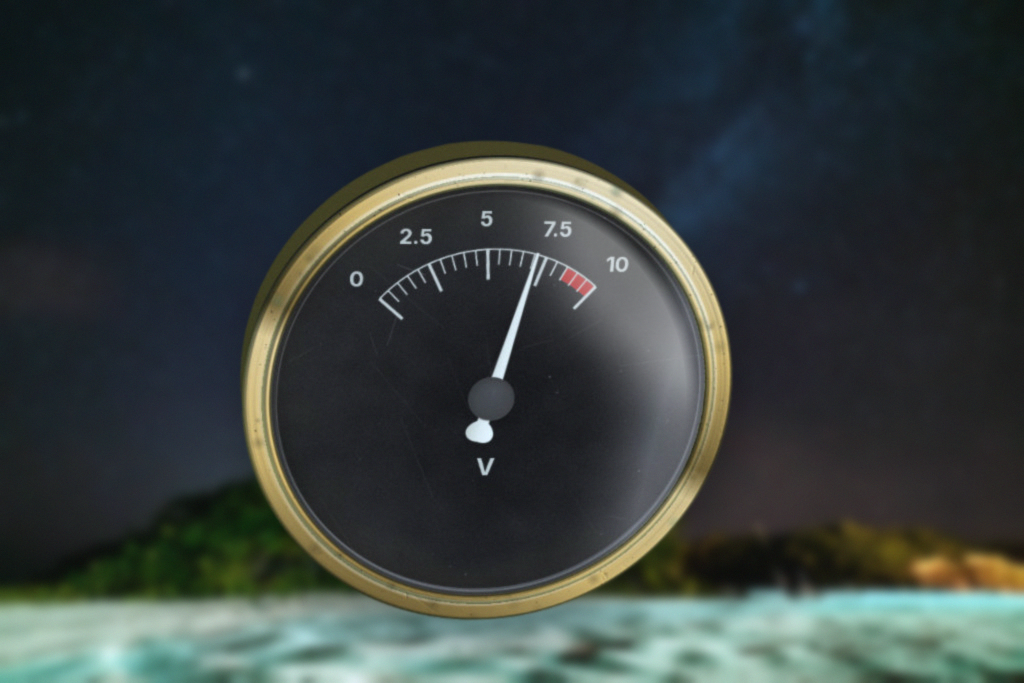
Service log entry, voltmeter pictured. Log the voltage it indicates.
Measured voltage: 7 V
